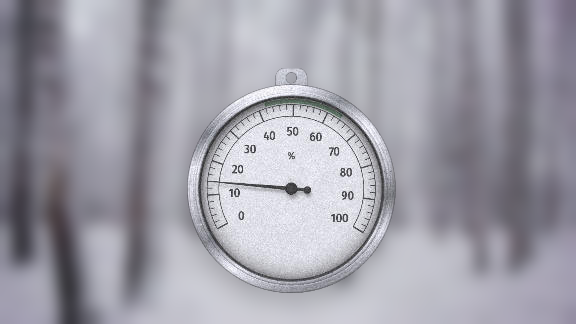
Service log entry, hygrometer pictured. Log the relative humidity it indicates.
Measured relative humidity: 14 %
